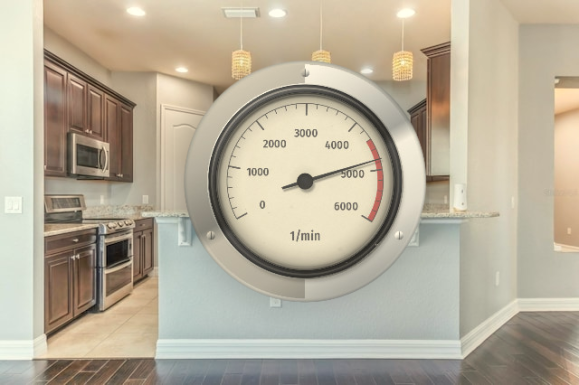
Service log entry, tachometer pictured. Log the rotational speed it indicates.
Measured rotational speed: 4800 rpm
